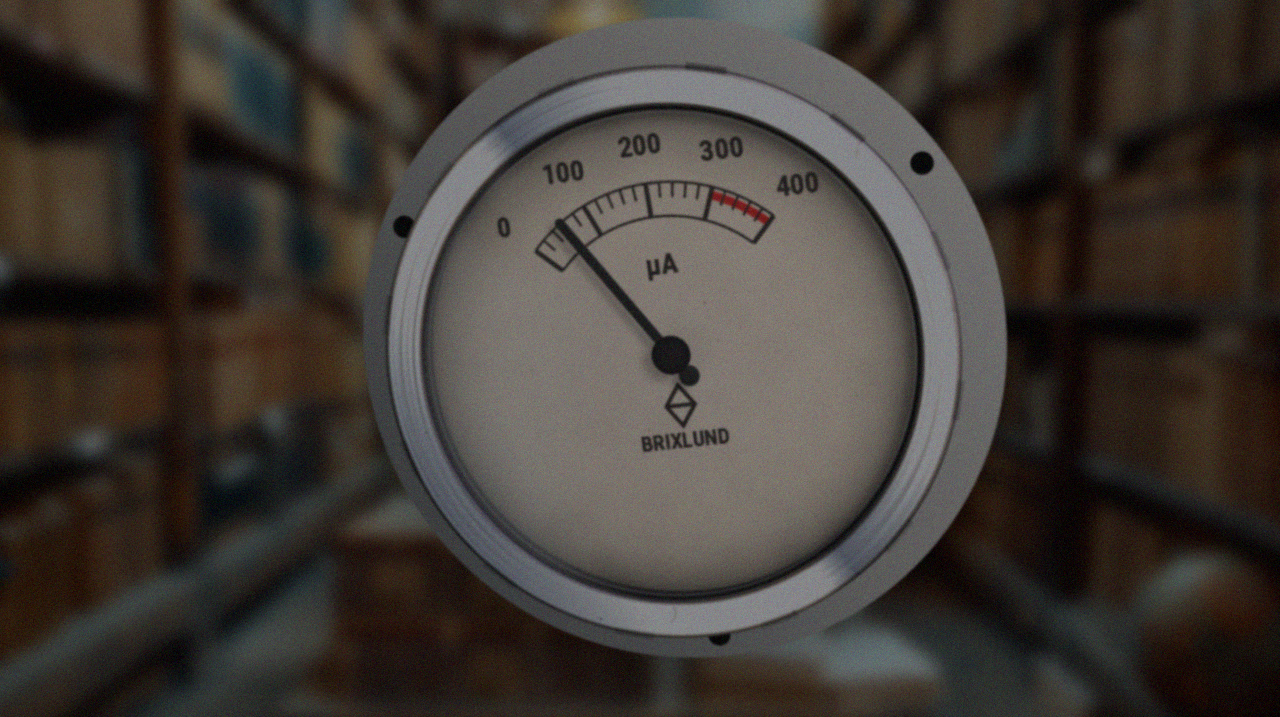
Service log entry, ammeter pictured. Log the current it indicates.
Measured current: 60 µA
